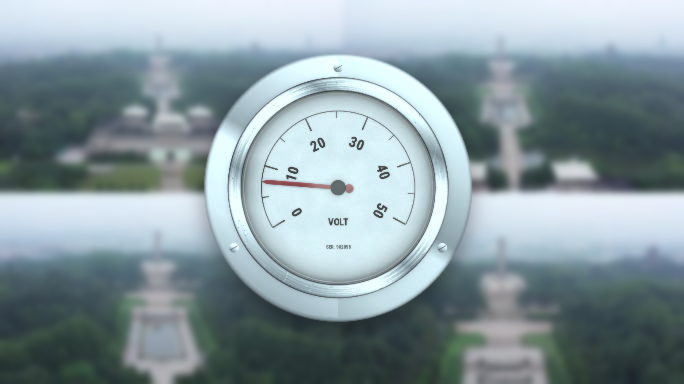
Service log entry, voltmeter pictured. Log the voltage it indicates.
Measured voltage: 7.5 V
